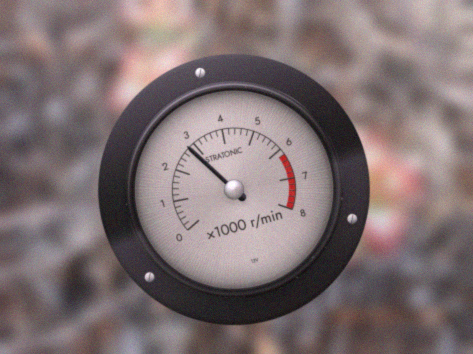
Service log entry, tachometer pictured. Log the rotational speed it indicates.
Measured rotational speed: 2800 rpm
